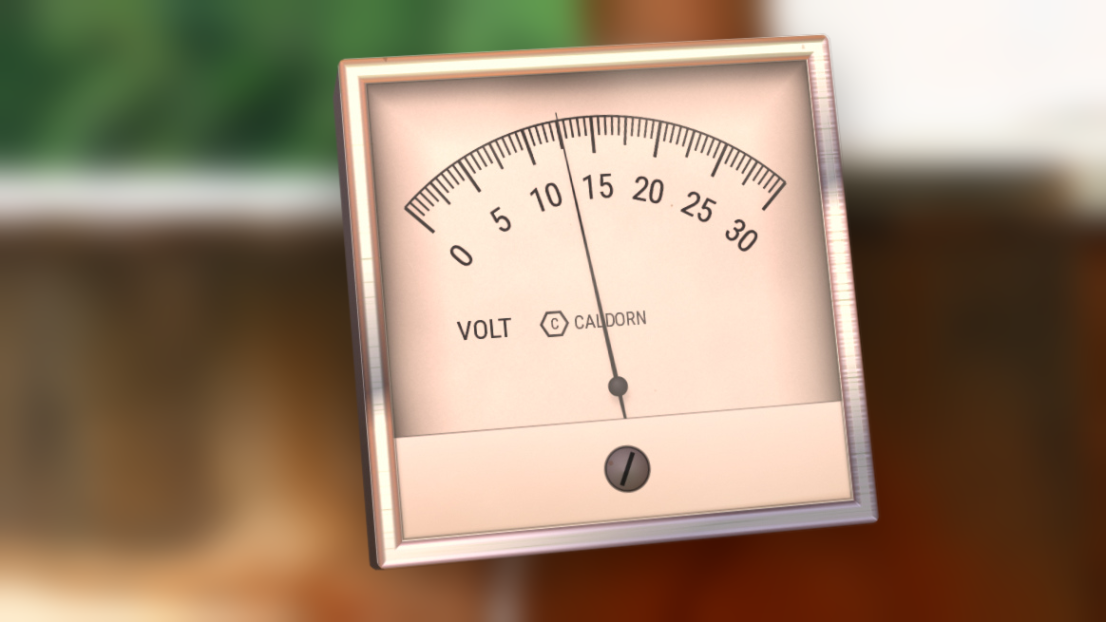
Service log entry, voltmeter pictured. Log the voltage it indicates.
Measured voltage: 12.5 V
